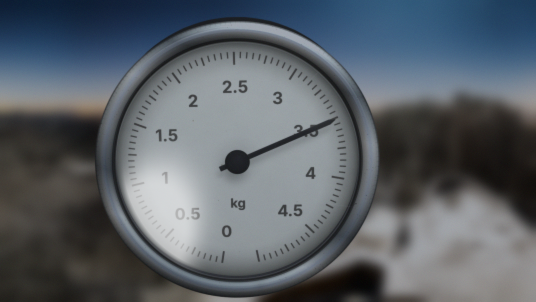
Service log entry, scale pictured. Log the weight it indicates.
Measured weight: 3.5 kg
